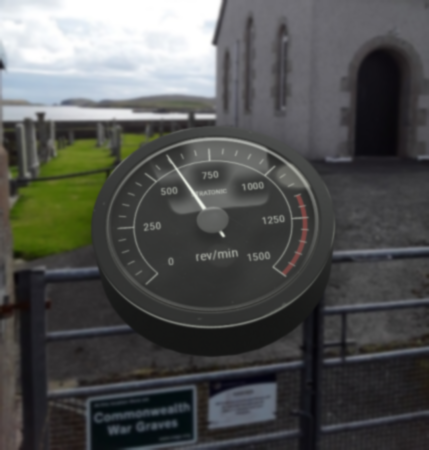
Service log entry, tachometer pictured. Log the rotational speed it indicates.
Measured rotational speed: 600 rpm
